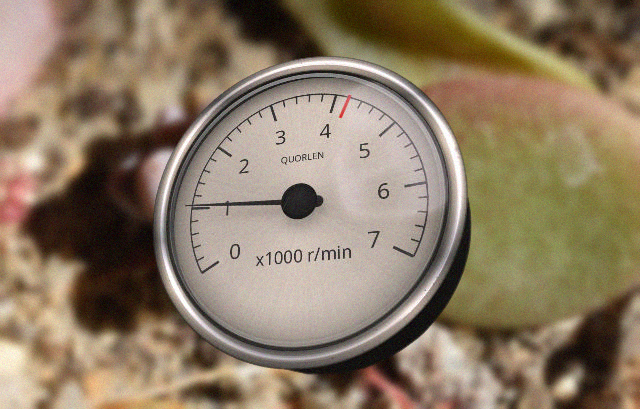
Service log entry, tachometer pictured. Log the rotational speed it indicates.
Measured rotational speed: 1000 rpm
